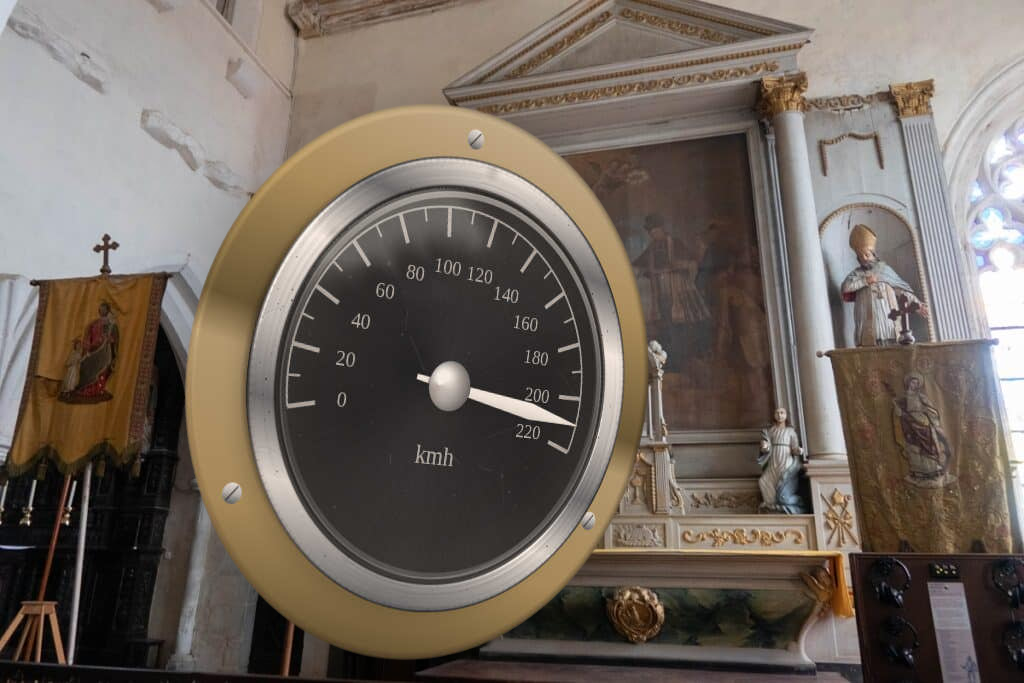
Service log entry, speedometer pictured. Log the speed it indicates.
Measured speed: 210 km/h
